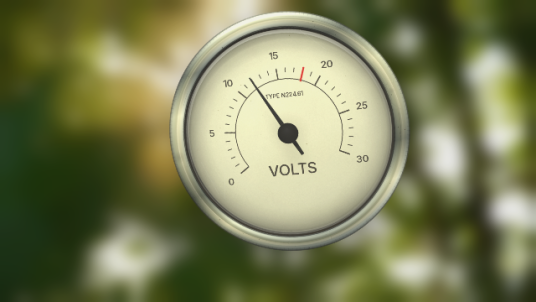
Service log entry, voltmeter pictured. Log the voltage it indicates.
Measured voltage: 12 V
